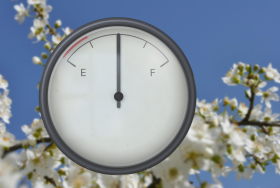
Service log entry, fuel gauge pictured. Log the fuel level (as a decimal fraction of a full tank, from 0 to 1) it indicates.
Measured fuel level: 0.5
